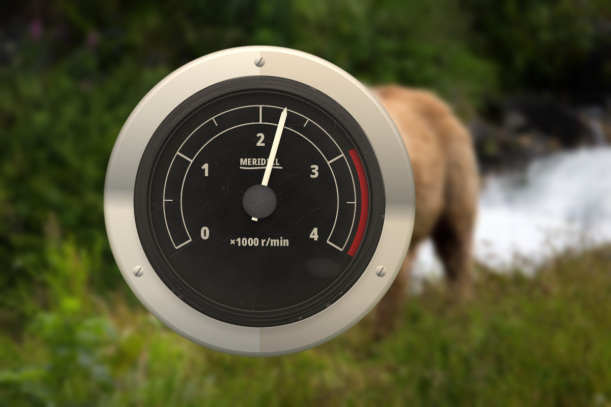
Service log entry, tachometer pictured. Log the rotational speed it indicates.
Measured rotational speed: 2250 rpm
